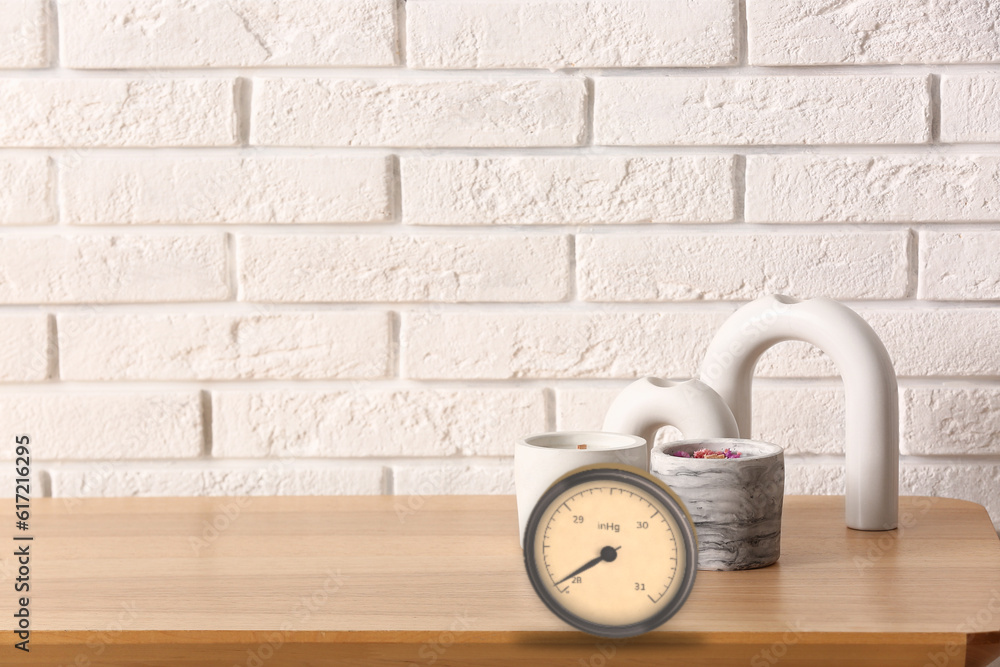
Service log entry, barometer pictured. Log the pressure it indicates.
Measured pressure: 28.1 inHg
